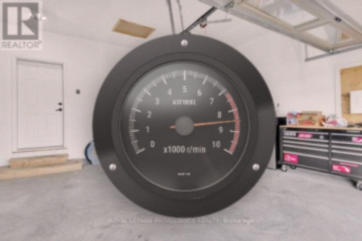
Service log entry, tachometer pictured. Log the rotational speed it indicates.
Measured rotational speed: 8500 rpm
